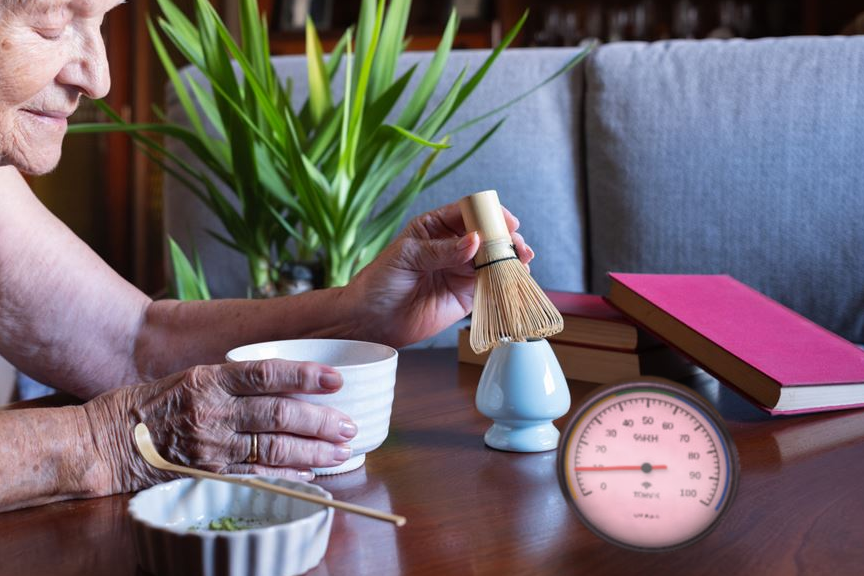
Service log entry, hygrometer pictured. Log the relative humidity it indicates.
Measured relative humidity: 10 %
